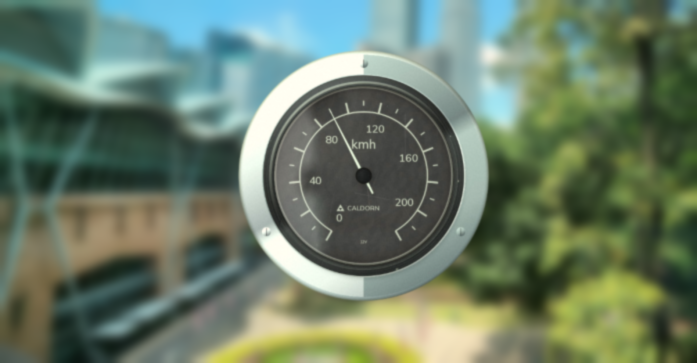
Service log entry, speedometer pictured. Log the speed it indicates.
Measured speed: 90 km/h
